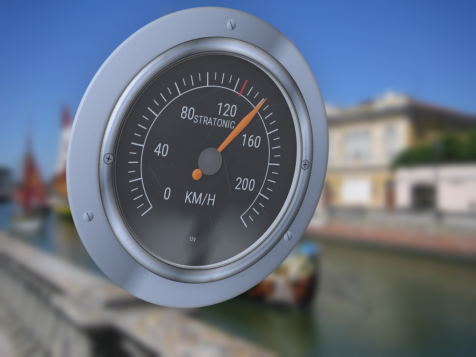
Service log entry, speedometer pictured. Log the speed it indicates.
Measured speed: 140 km/h
